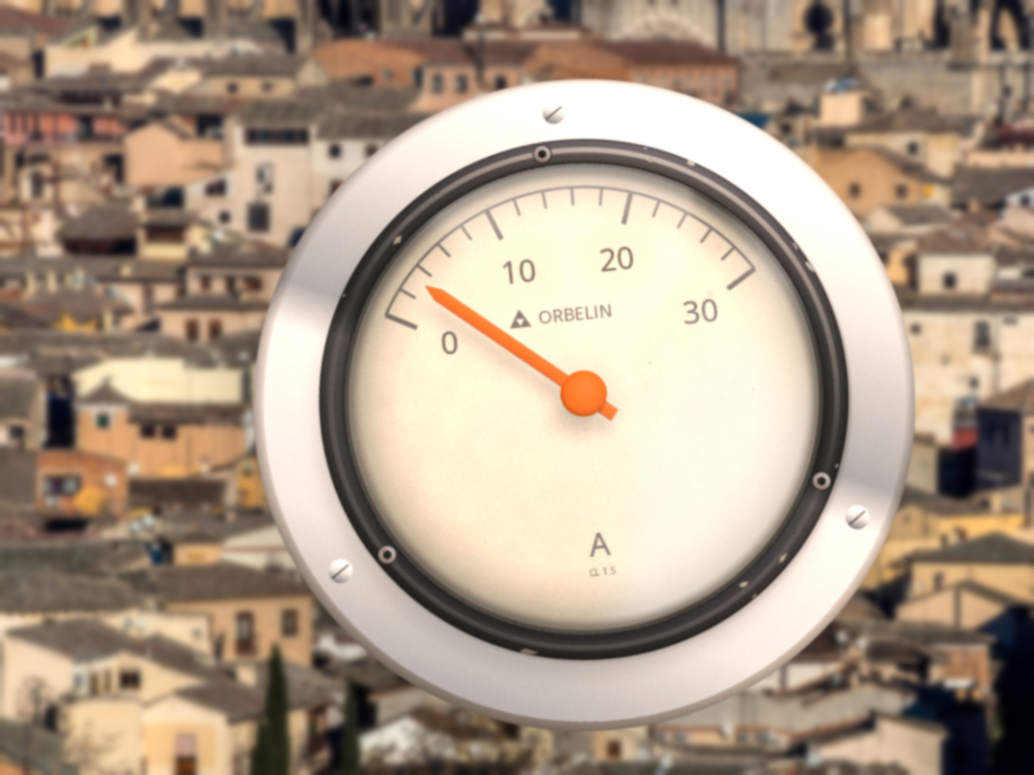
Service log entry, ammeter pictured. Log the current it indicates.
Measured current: 3 A
